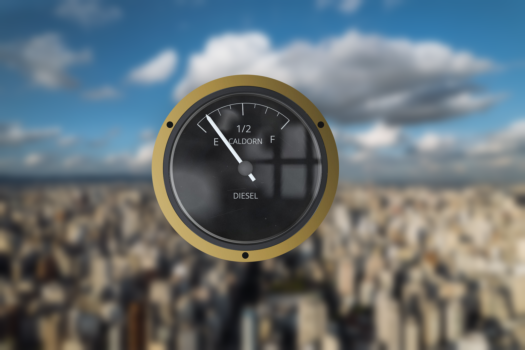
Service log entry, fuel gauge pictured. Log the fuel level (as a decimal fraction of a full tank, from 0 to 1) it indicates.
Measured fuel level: 0.125
